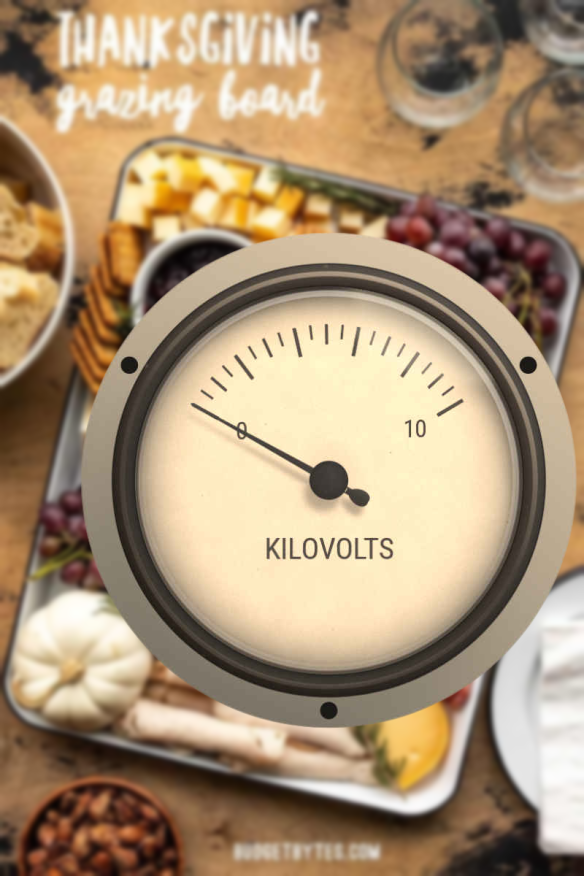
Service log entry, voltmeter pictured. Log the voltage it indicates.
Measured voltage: 0 kV
